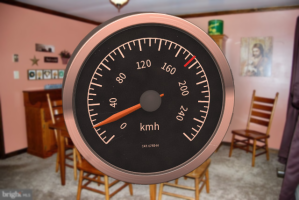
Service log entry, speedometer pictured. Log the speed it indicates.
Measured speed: 20 km/h
